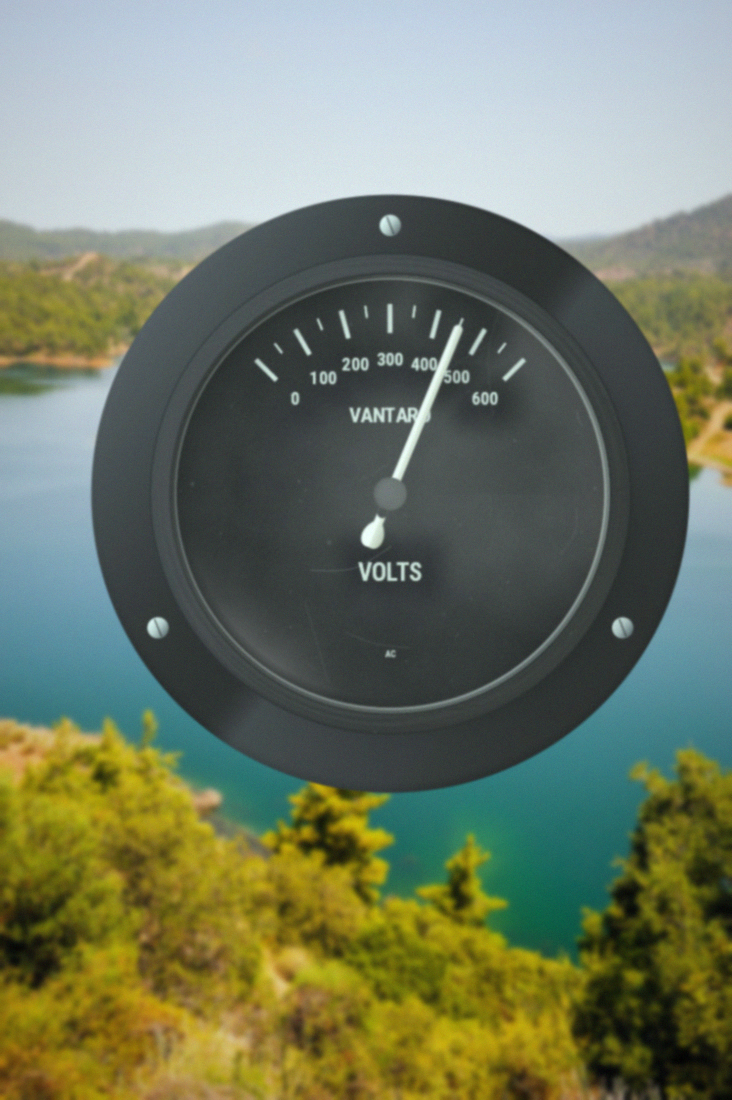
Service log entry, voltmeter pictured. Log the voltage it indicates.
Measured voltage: 450 V
